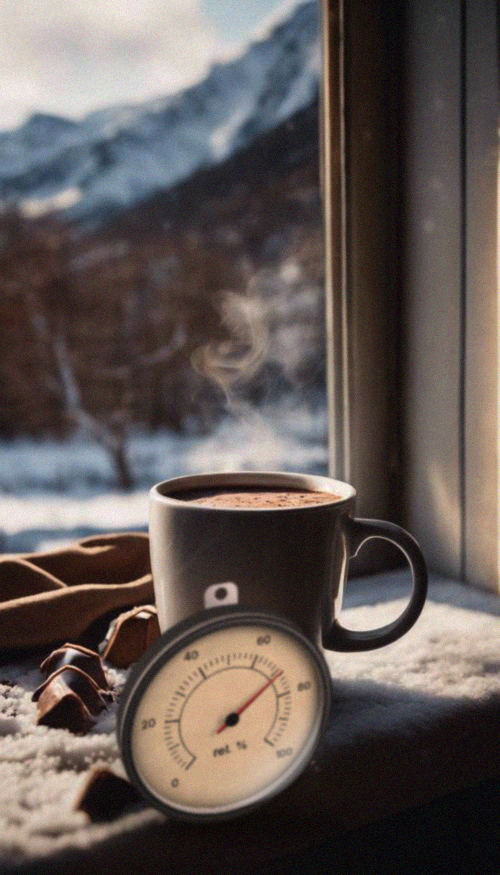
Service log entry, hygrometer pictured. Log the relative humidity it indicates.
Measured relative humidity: 70 %
